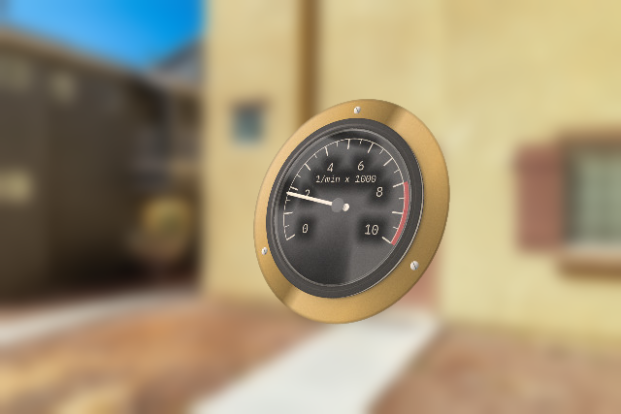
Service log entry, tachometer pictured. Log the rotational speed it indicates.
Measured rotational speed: 1750 rpm
